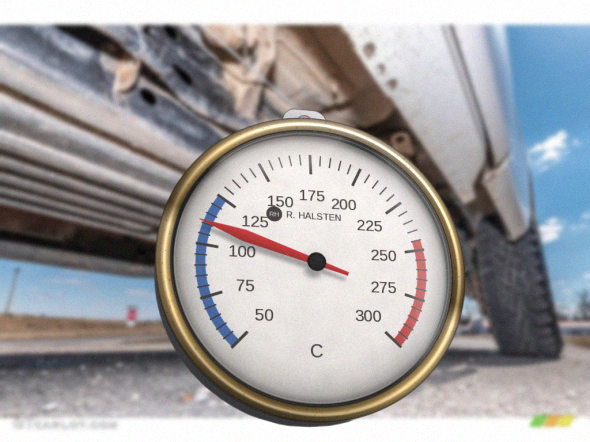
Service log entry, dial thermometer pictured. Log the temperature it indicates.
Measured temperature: 110 °C
